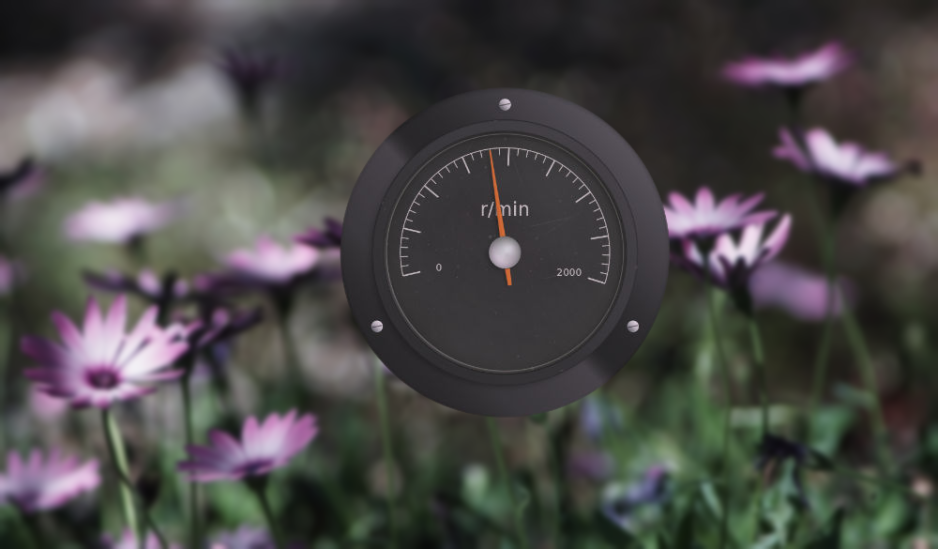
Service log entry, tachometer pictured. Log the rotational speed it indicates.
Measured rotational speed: 900 rpm
